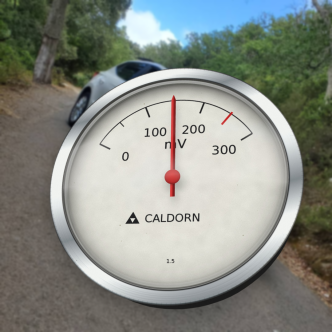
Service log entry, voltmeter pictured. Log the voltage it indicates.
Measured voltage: 150 mV
